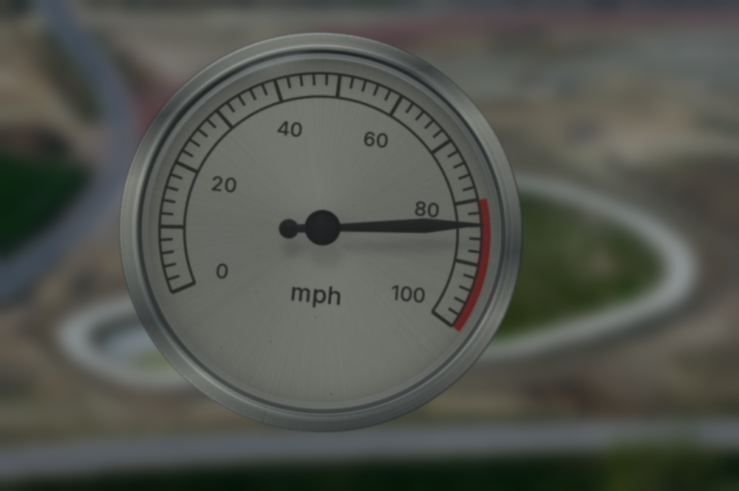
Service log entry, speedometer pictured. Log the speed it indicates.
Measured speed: 84 mph
